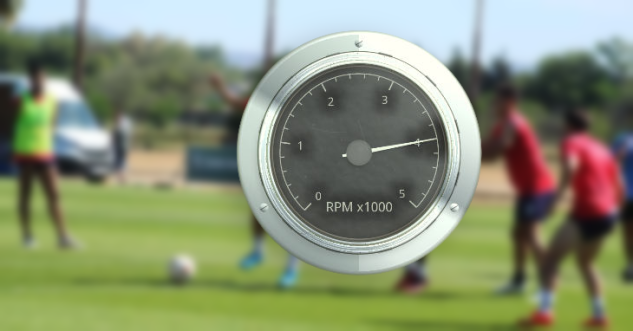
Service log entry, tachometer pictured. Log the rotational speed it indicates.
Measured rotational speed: 4000 rpm
